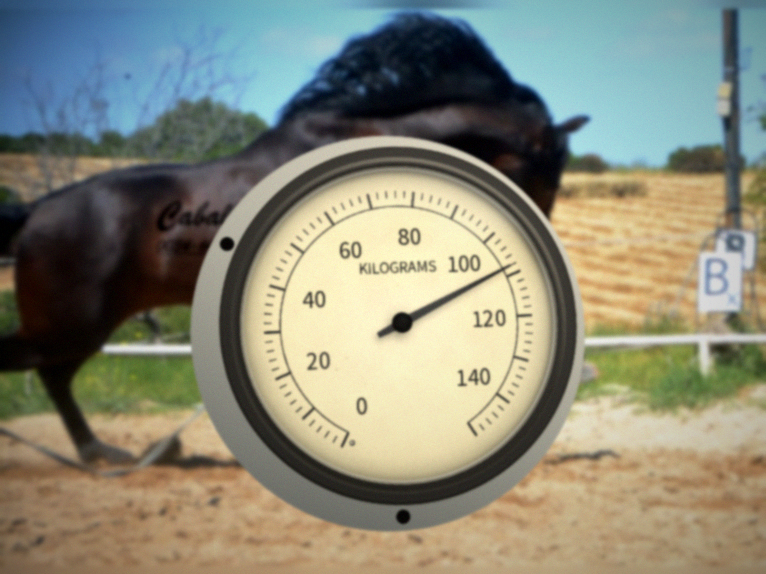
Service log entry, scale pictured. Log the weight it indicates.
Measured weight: 108 kg
